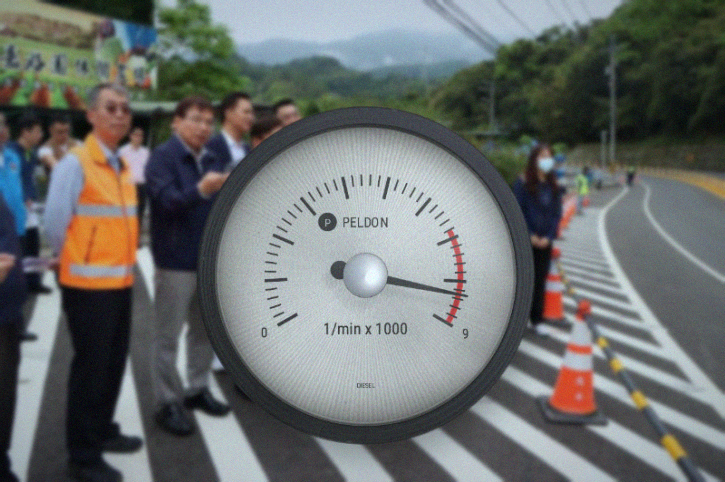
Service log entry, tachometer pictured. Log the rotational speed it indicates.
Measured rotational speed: 8300 rpm
